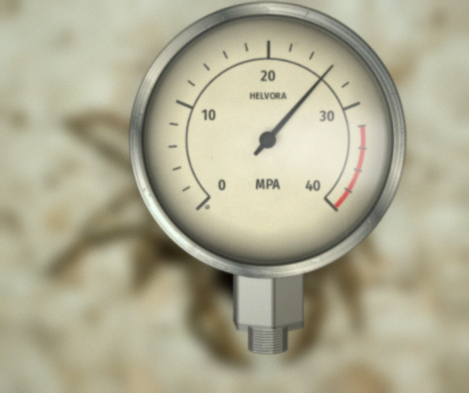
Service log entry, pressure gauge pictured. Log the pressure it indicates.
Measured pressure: 26 MPa
